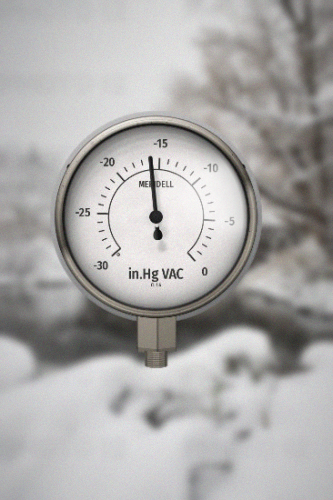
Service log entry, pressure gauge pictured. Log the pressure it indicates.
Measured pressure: -16 inHg
